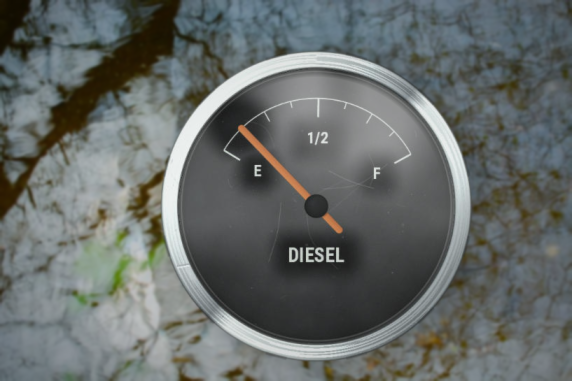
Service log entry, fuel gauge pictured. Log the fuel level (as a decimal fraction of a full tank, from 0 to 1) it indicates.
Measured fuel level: 0.125
